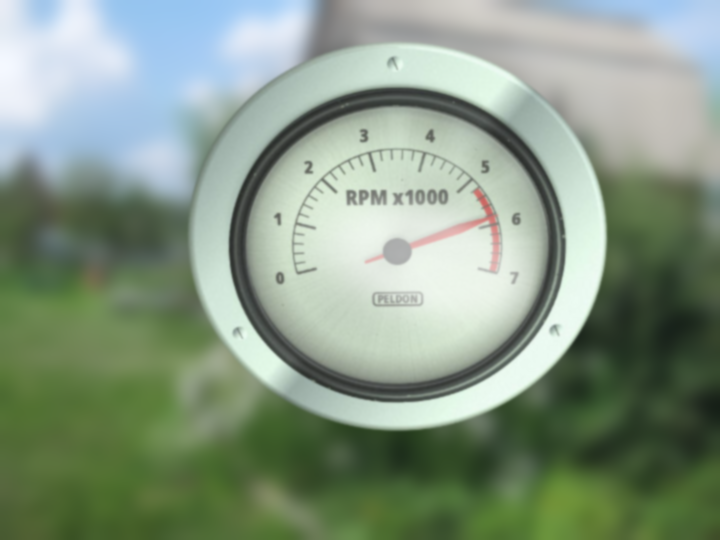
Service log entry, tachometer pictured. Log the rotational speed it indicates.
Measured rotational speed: 5800 rpm
